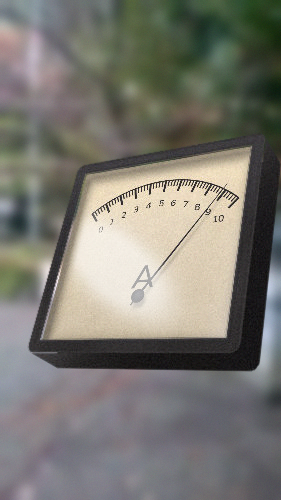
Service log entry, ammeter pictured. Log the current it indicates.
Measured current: 9 A
